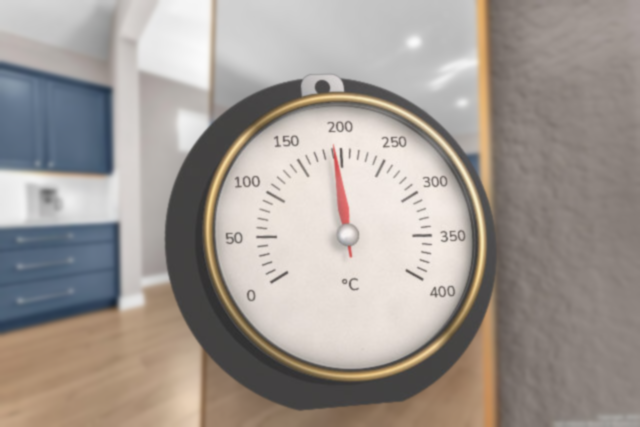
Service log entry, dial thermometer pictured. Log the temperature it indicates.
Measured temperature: 190 °C
